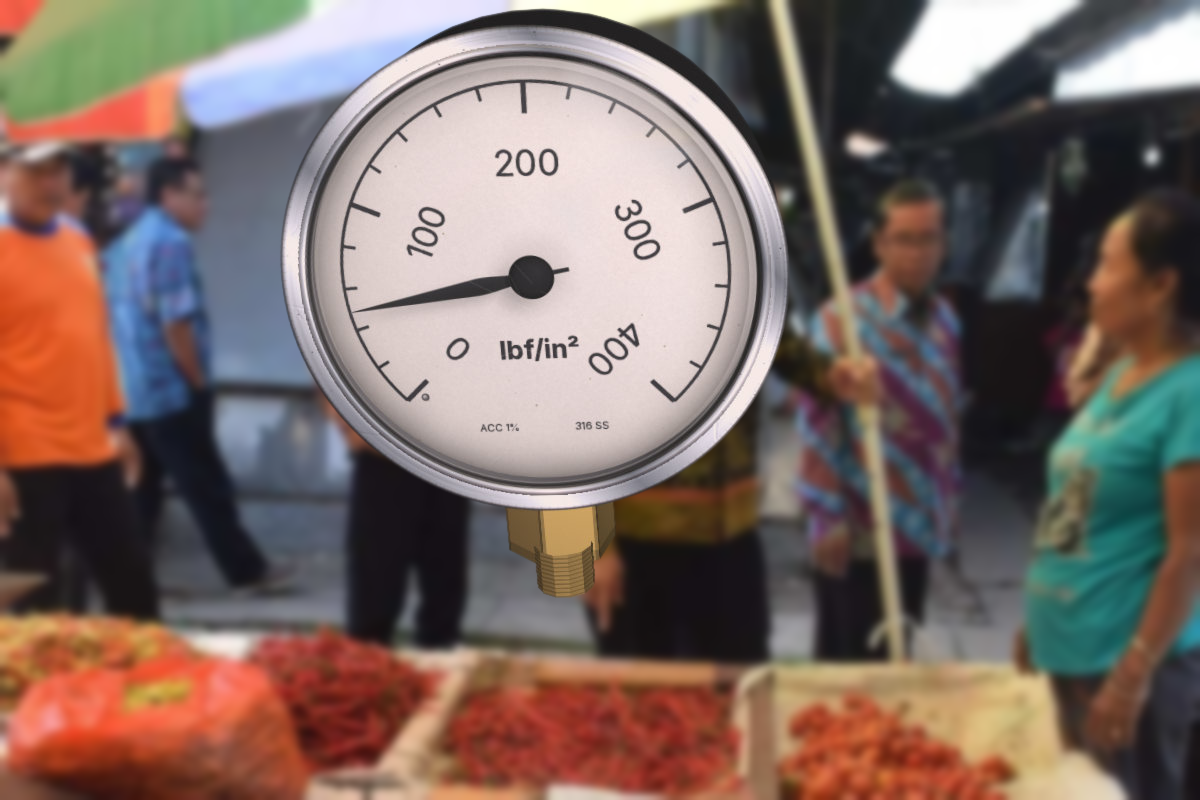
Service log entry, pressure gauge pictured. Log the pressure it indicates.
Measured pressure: 50 psi
